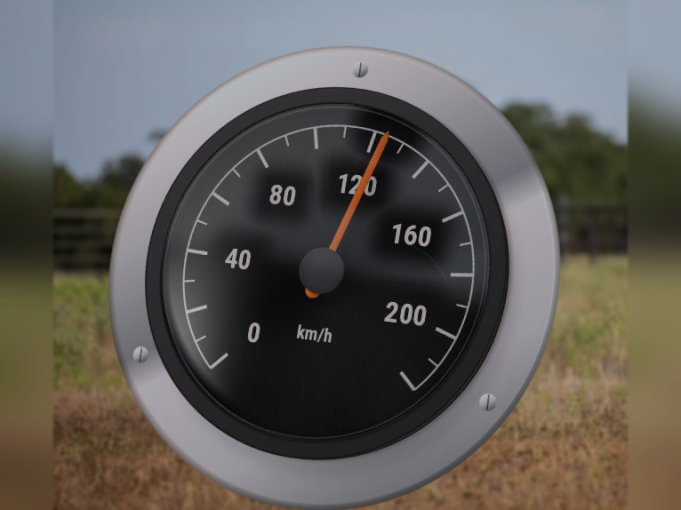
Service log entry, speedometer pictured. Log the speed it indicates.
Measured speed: 125 km/h
